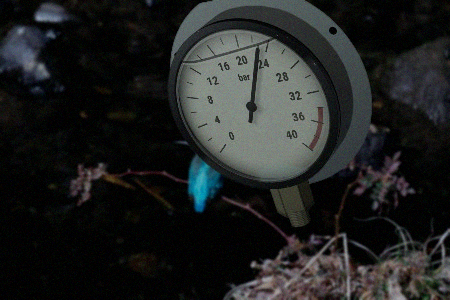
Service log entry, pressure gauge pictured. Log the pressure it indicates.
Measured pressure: 23 bar
